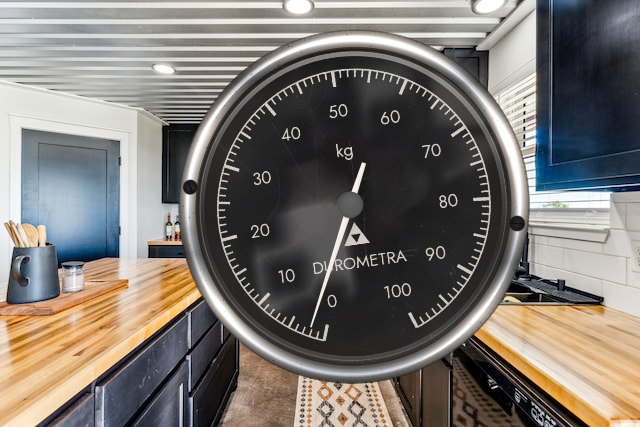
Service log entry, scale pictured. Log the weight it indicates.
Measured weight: 2 kg
